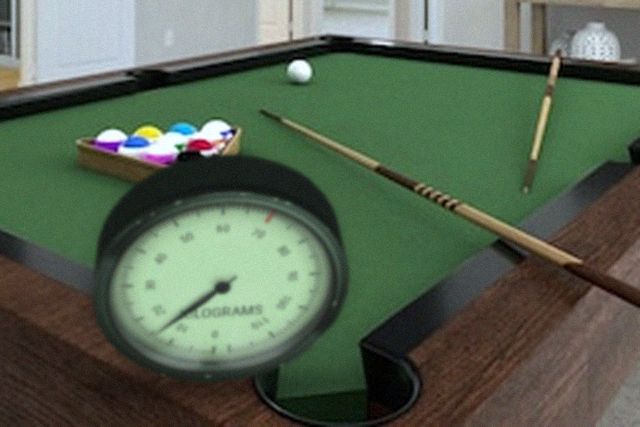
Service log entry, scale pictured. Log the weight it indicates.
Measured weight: 15 kg
